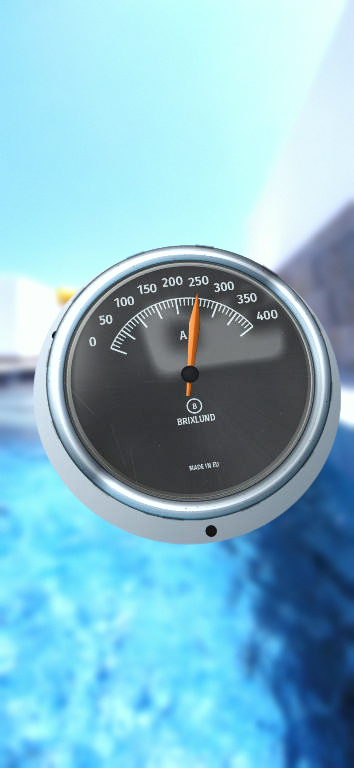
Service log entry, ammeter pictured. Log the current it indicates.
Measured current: 250 A
